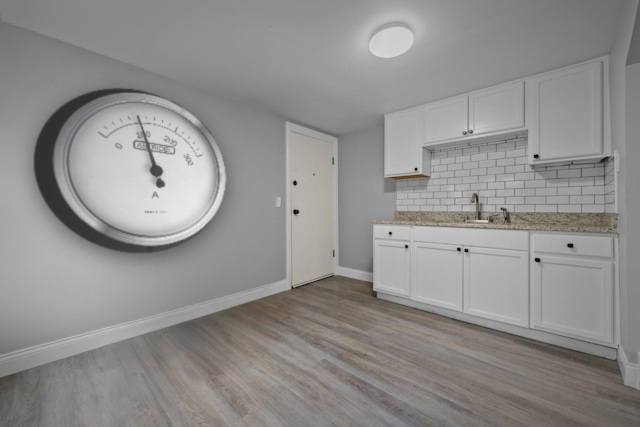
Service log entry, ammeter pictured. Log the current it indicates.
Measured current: 100 A
